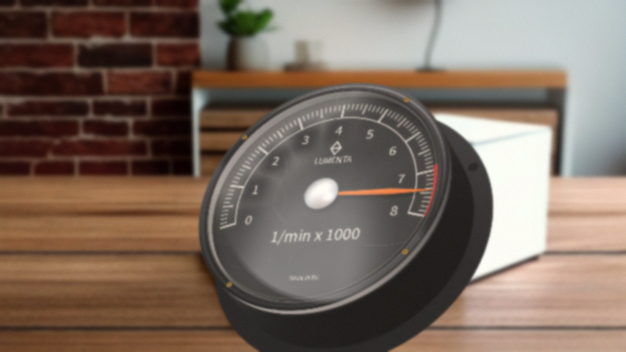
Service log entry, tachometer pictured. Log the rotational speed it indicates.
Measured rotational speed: 7500 rpm
